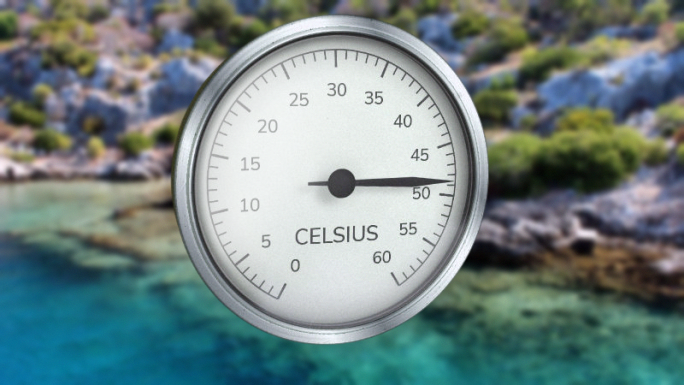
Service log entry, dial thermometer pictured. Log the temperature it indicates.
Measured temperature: 48.5 °C
